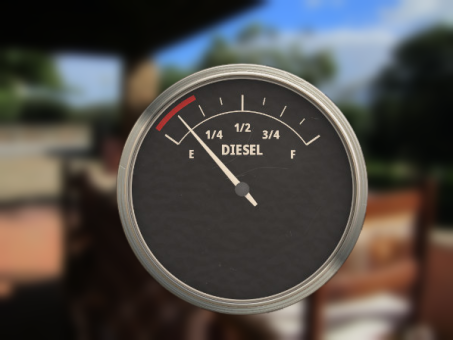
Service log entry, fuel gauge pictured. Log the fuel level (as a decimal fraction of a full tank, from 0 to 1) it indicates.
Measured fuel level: 0.125
